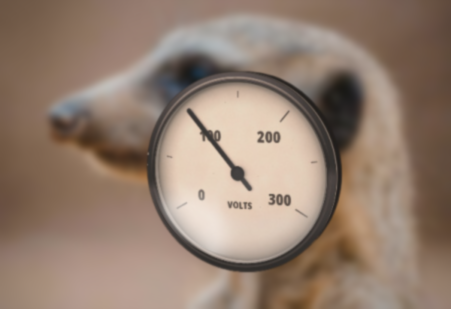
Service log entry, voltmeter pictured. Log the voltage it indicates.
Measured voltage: 100 V
